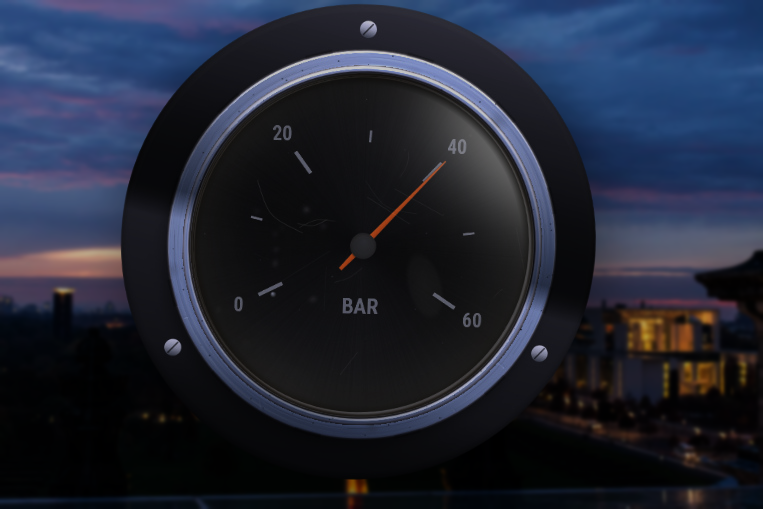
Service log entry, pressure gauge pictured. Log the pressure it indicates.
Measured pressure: 40 bar
